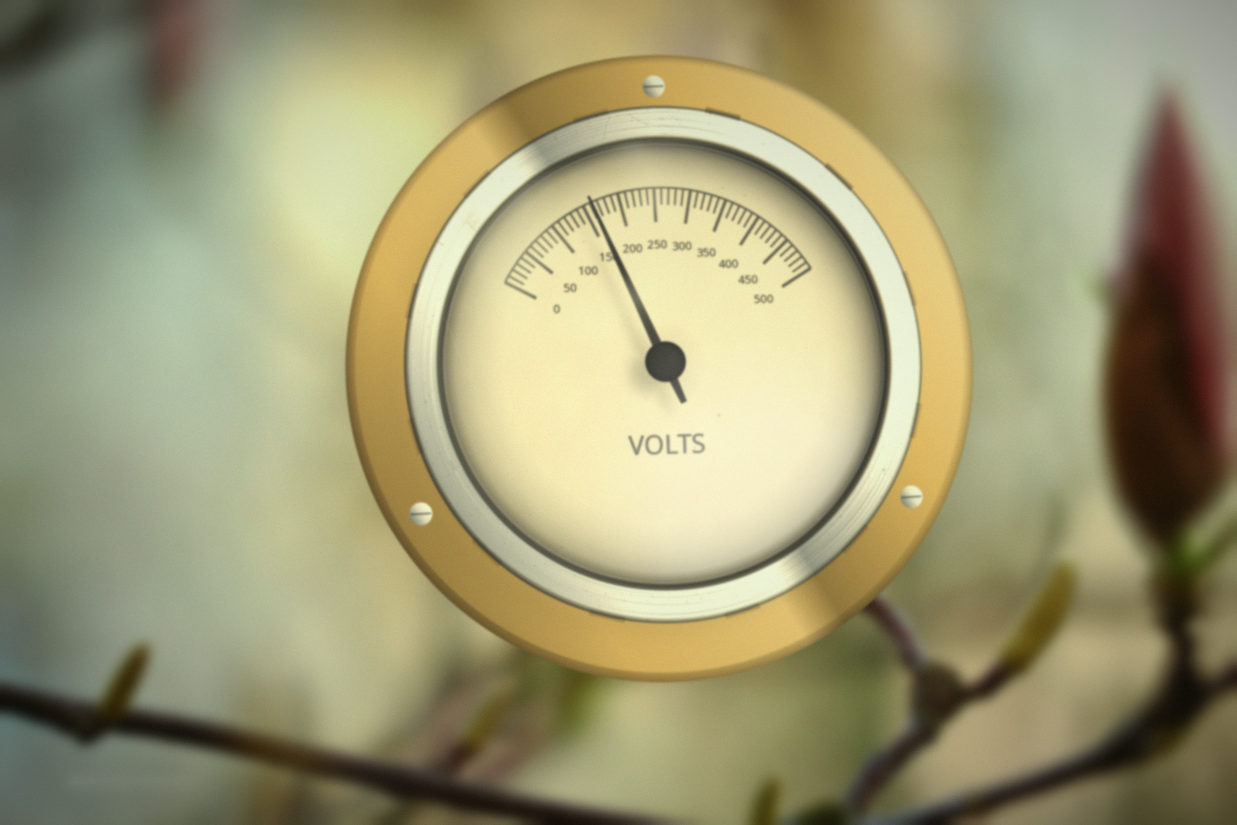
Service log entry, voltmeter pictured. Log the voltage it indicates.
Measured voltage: 160 V
